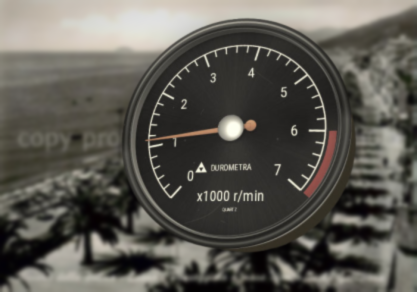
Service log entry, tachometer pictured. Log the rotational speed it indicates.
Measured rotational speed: 1100 rpm
